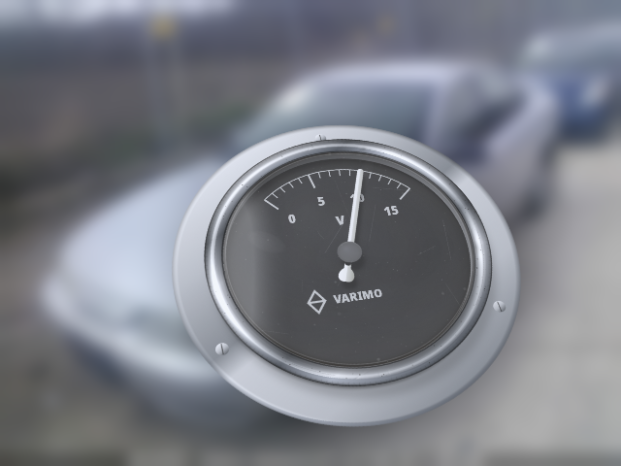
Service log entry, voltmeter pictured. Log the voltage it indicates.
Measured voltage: 10 V
